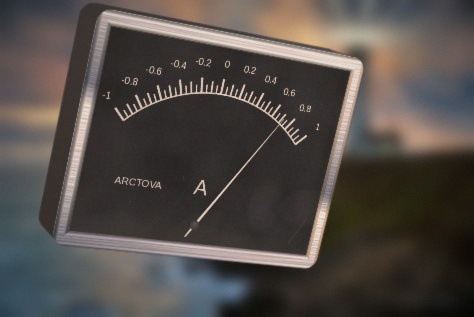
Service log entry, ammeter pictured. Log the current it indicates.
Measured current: 0.7 A
